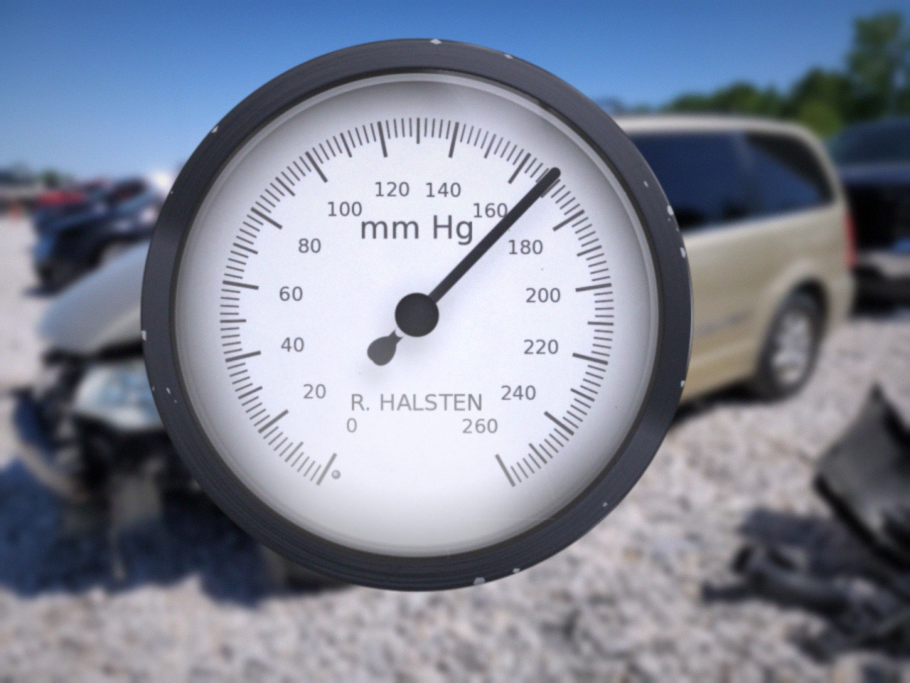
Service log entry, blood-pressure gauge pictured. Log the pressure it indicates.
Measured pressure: 168 mmHg
